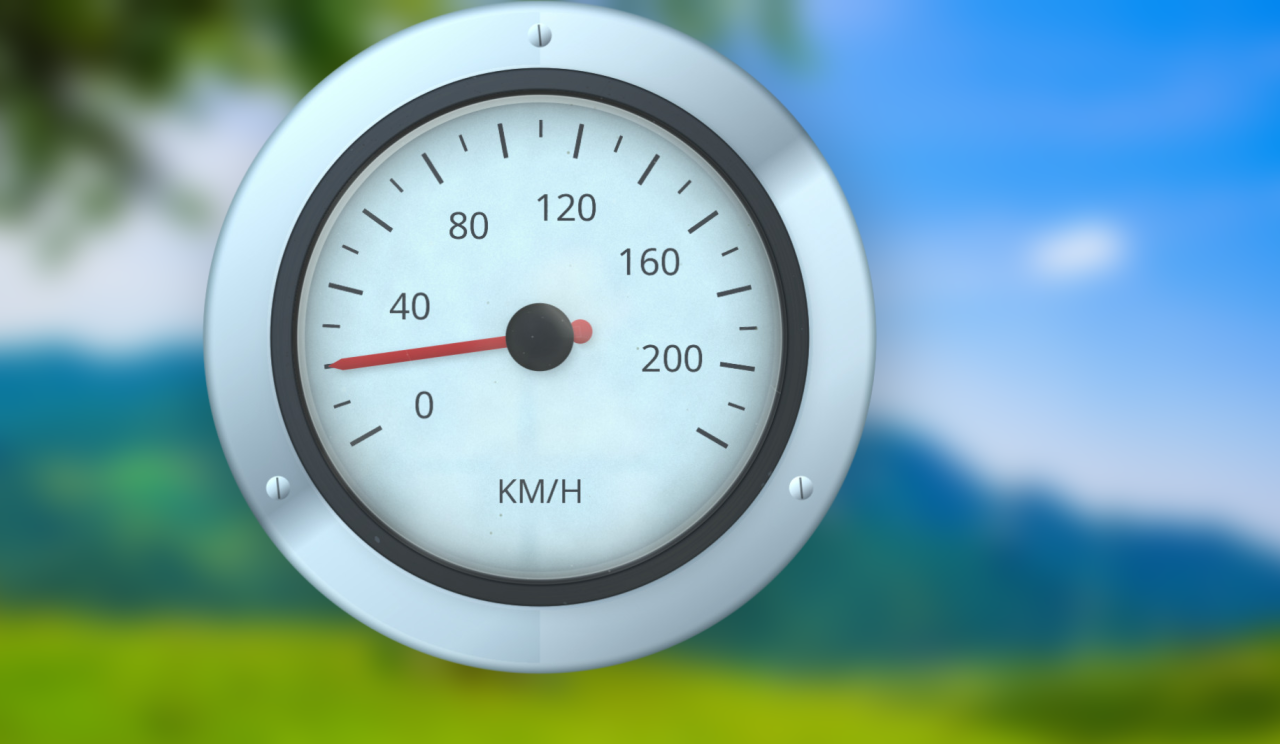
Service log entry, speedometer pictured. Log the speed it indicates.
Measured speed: 20 km/h
